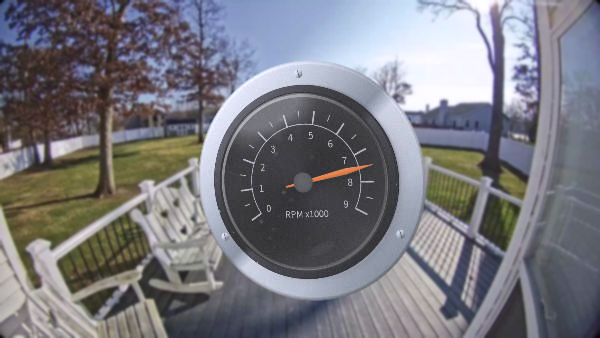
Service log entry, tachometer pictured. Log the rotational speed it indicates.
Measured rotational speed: 7500 rpm
